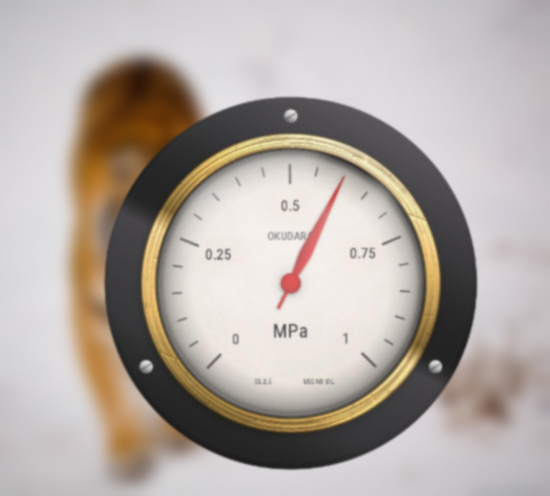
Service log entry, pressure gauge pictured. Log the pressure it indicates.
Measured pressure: 0.6 MPa
